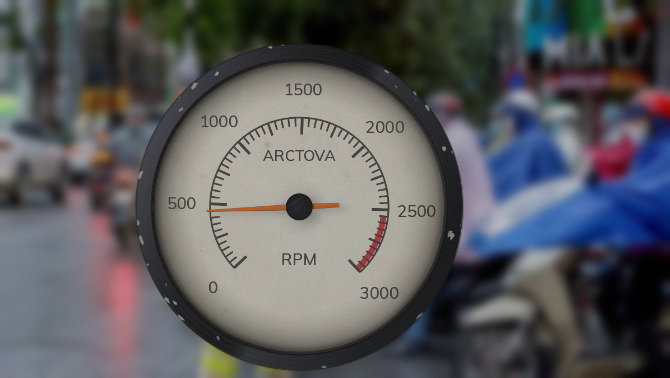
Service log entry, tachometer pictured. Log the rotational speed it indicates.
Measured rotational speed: 450 rpm
